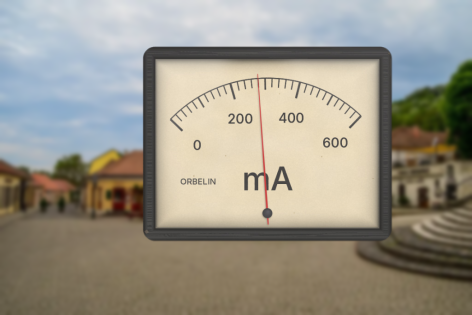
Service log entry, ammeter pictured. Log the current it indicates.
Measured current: 280 mA
